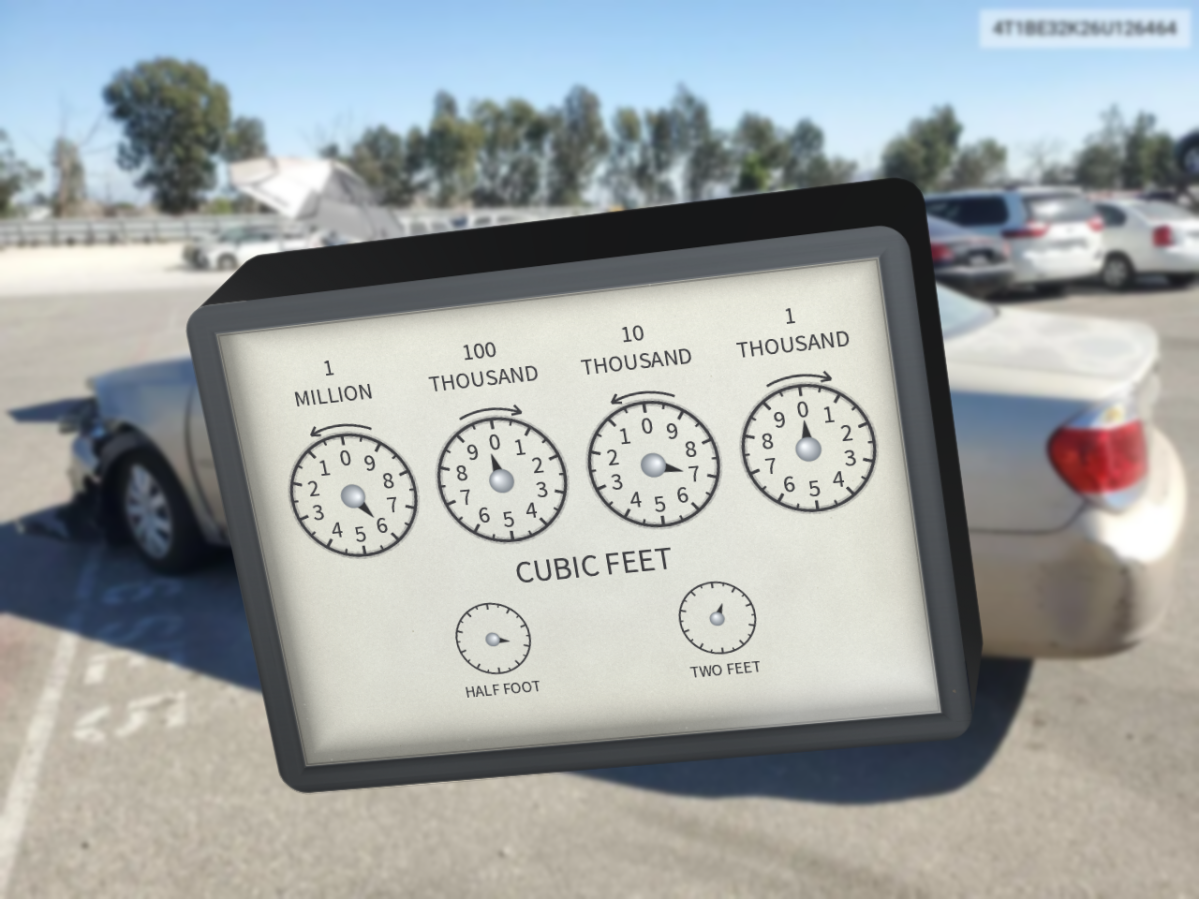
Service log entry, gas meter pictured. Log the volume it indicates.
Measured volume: 597000 ft³
